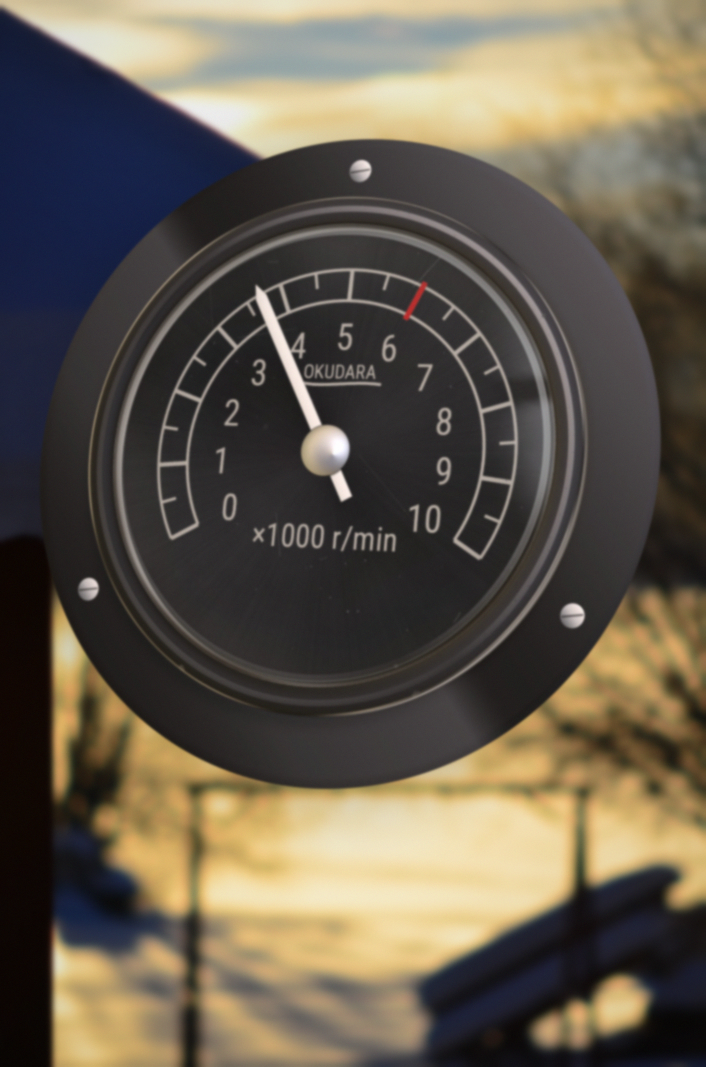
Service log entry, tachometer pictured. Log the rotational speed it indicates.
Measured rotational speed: 3750 rpm
